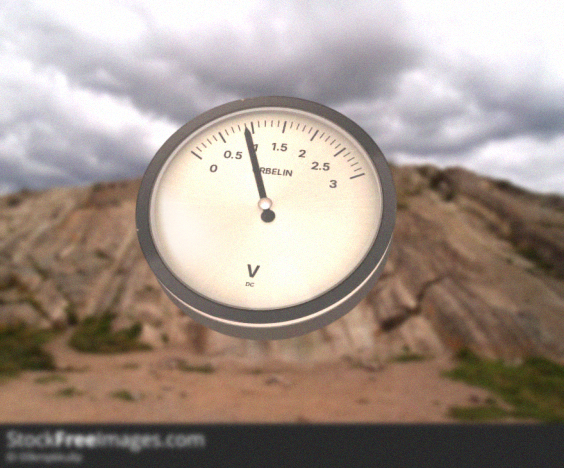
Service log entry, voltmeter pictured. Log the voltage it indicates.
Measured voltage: 0.9 V
